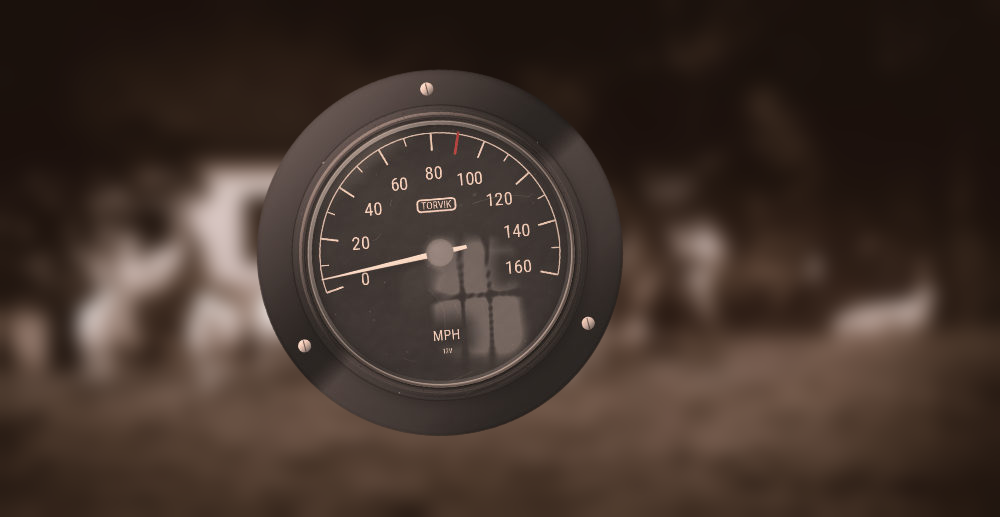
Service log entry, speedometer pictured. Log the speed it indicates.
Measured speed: 5 mph
